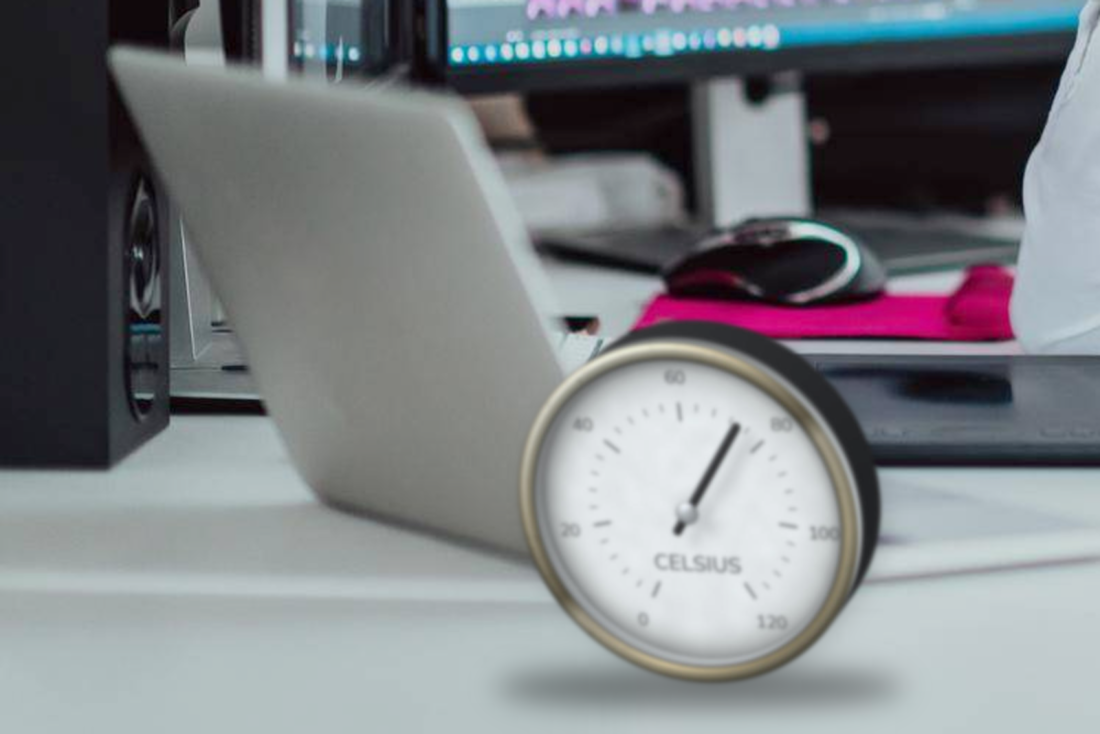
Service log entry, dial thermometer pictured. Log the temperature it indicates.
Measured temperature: 74 °C
